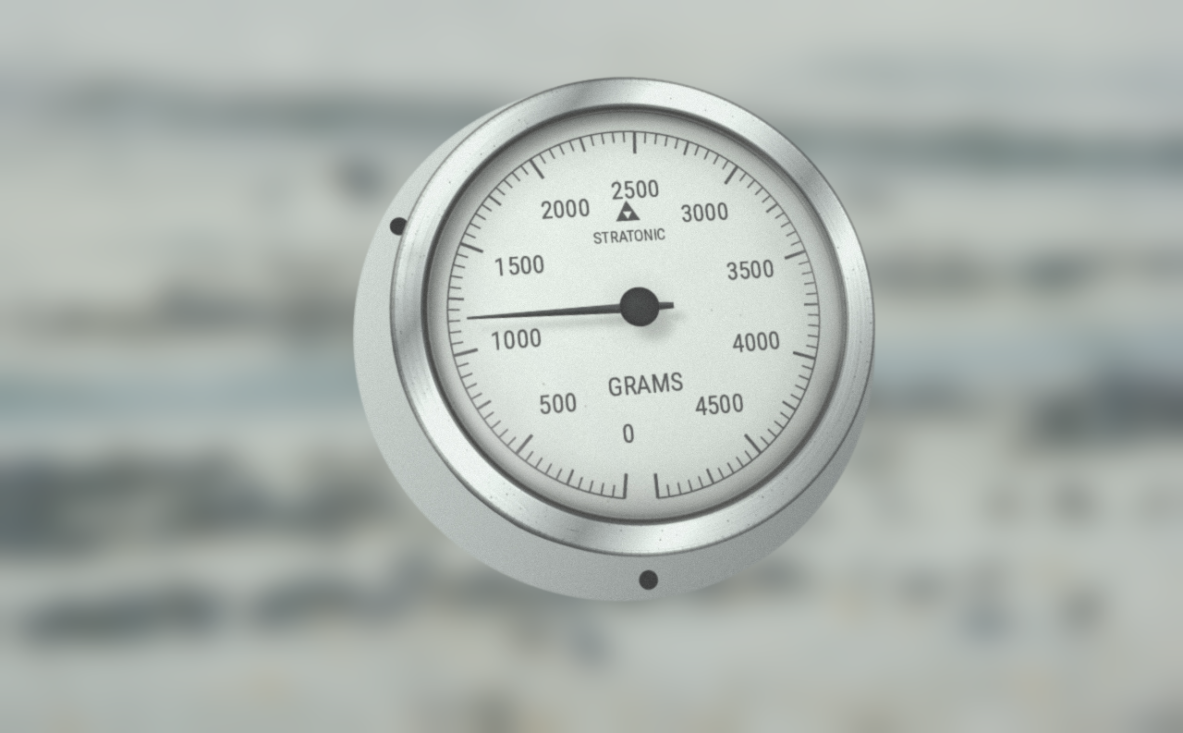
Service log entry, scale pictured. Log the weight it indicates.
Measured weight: 1150 g
